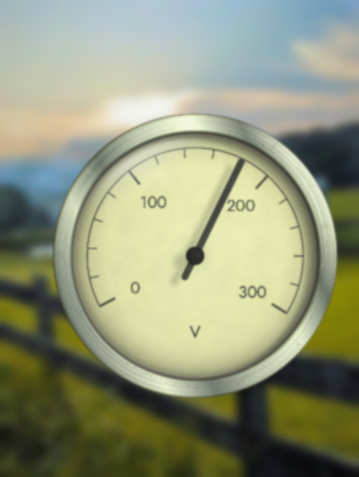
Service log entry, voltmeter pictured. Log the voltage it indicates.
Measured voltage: 180 V
